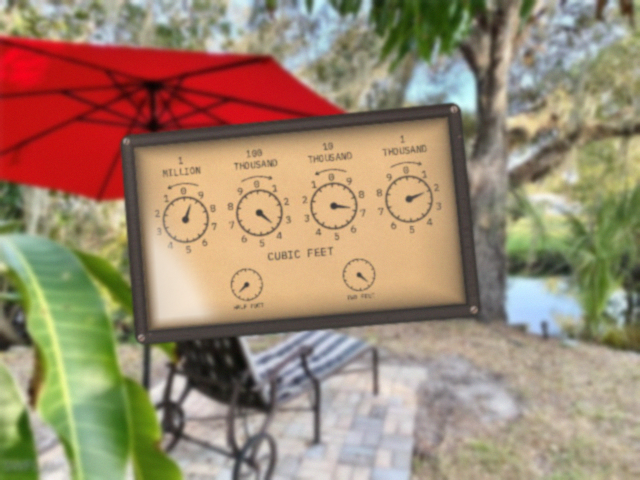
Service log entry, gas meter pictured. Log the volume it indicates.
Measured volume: 937200 ft³
